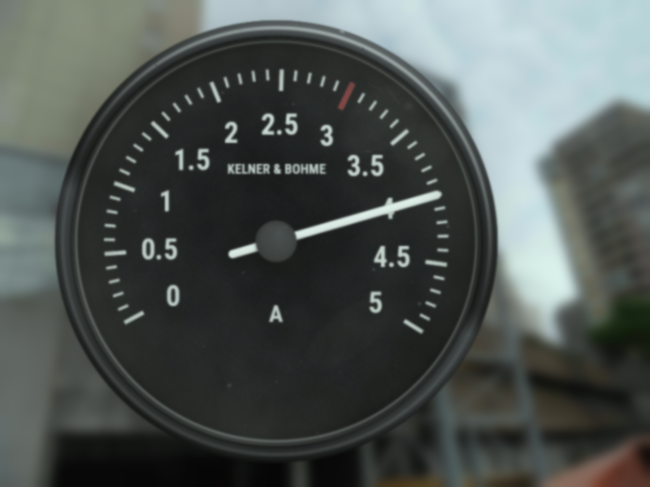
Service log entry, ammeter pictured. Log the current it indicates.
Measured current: 4 A
